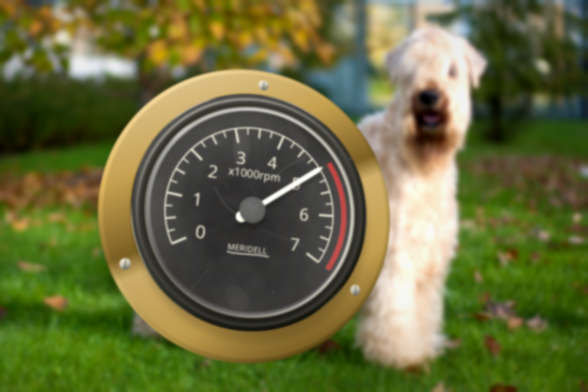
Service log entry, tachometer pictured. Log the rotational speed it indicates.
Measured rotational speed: 5000 rpm
